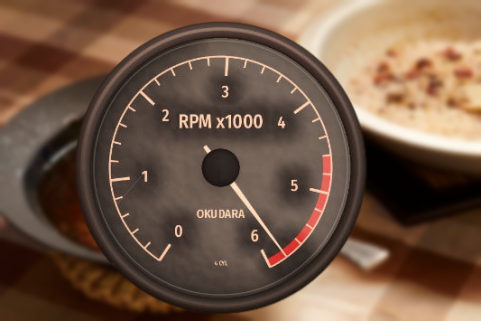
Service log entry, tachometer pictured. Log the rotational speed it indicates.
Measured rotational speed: 5800 rpm
